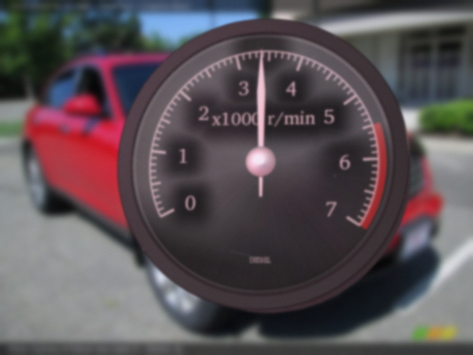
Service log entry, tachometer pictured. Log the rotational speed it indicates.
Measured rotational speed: 3400 rpm
